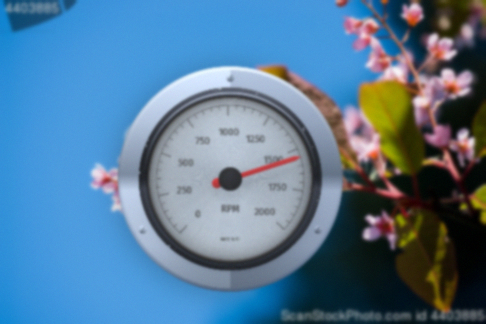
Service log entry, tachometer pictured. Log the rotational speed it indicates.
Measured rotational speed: 1550 rpm
